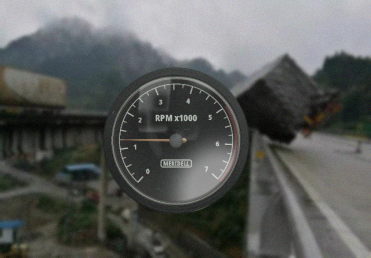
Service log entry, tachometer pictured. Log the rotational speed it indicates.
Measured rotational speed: 1250 rpm
